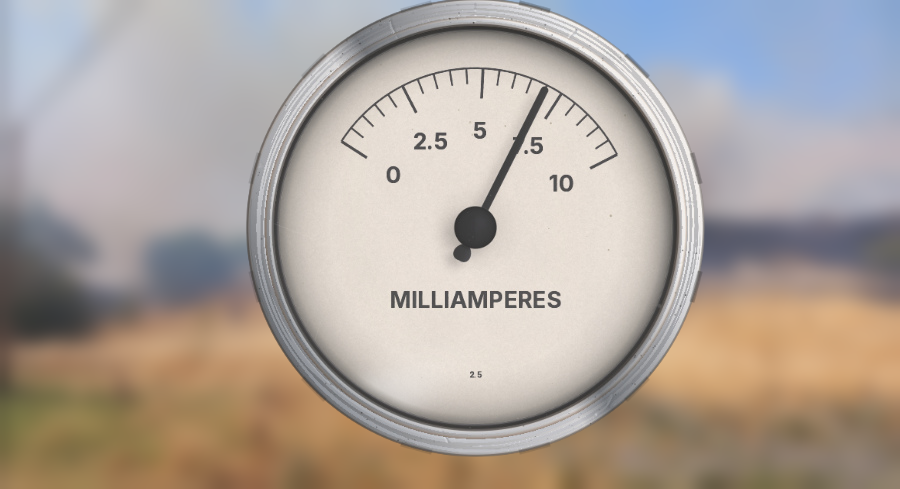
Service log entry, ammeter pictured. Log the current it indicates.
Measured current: 7 mA
